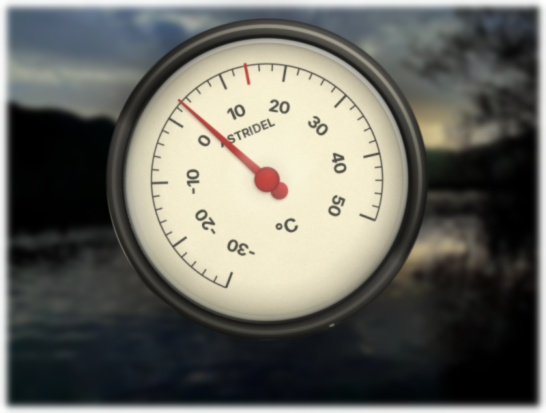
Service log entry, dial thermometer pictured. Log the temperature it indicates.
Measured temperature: 3 °C
